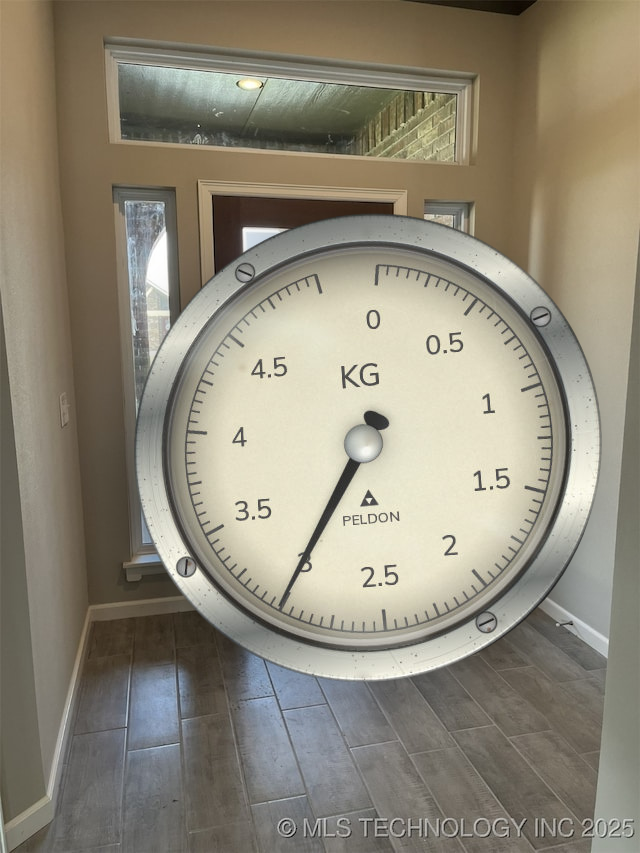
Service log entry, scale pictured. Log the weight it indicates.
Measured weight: 3 kg
